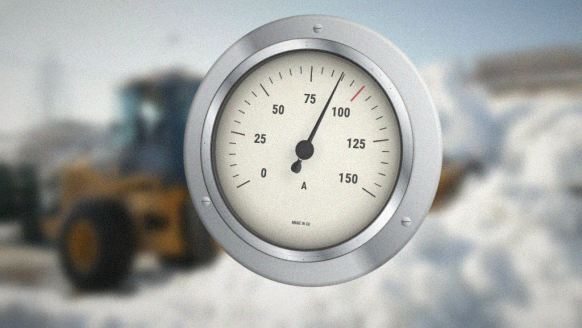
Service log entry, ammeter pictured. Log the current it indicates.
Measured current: 90 A
